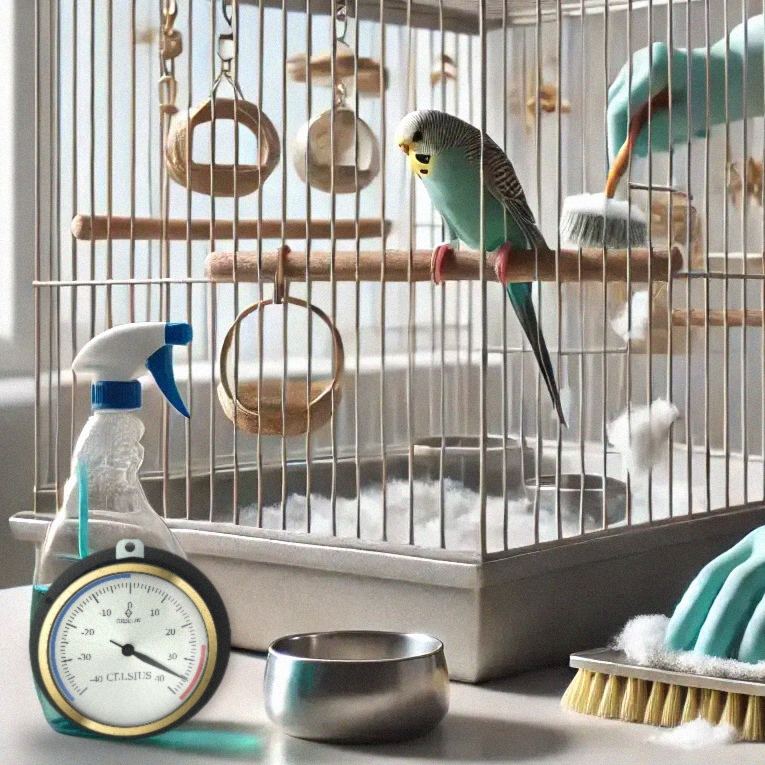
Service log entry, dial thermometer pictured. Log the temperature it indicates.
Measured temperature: 35 °C
